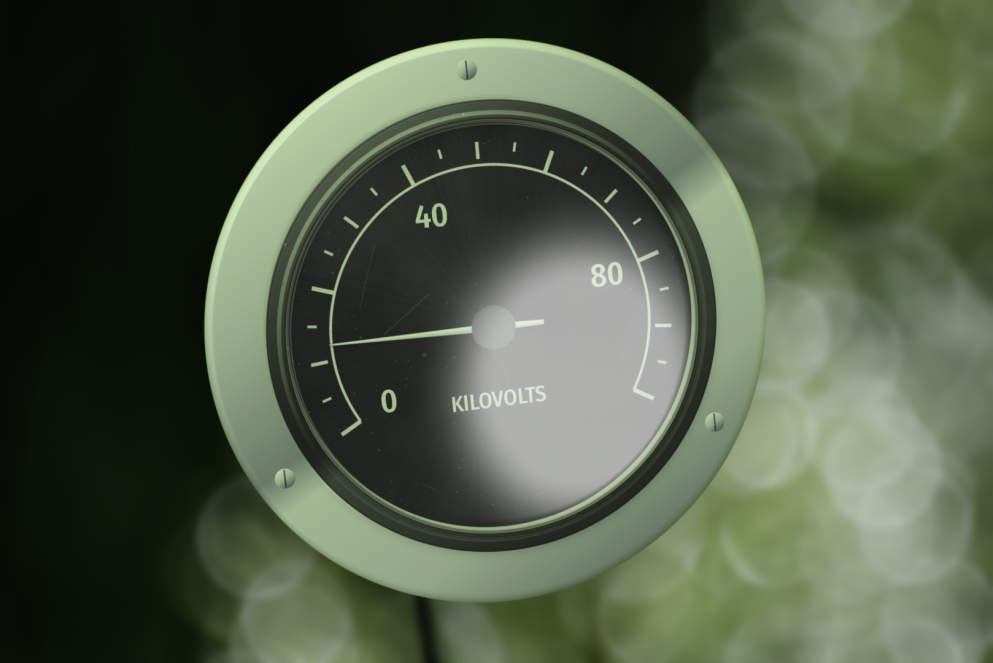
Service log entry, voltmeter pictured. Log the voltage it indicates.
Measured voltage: 12.5 kV
